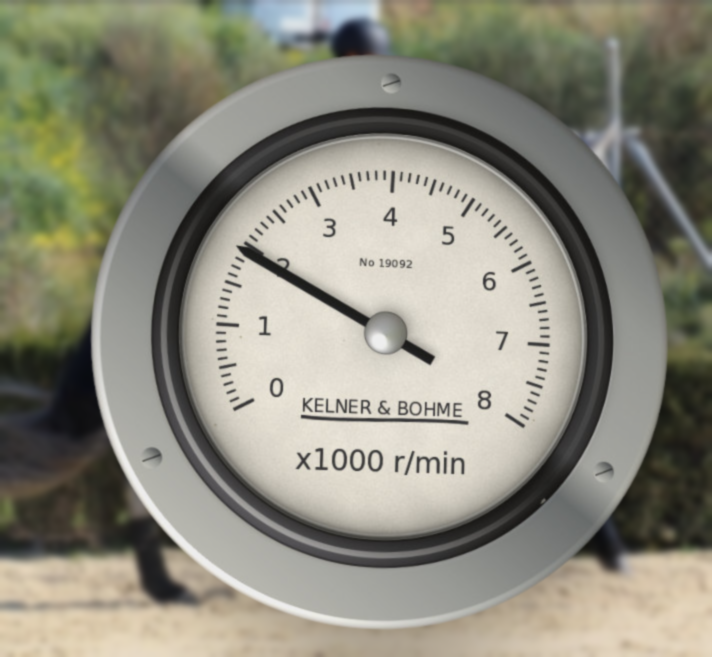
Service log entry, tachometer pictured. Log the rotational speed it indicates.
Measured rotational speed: 1900 rpm
